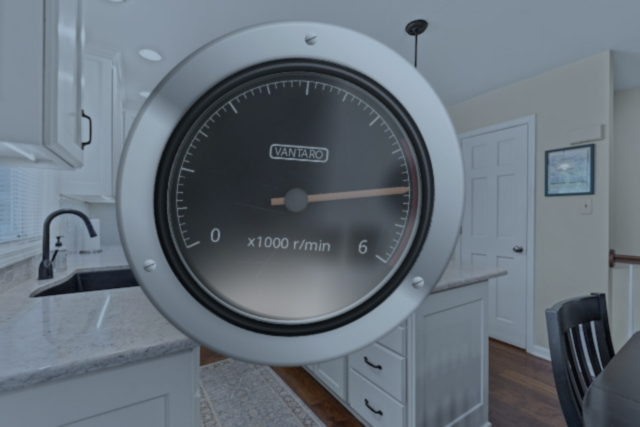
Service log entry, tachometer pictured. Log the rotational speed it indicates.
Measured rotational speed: 5000 rpm
